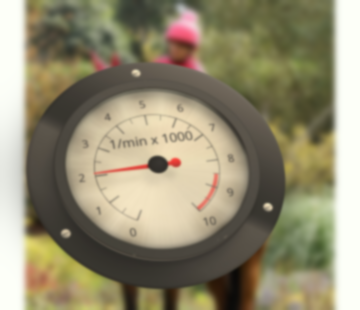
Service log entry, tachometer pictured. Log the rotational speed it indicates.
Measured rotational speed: 2000 rpm
